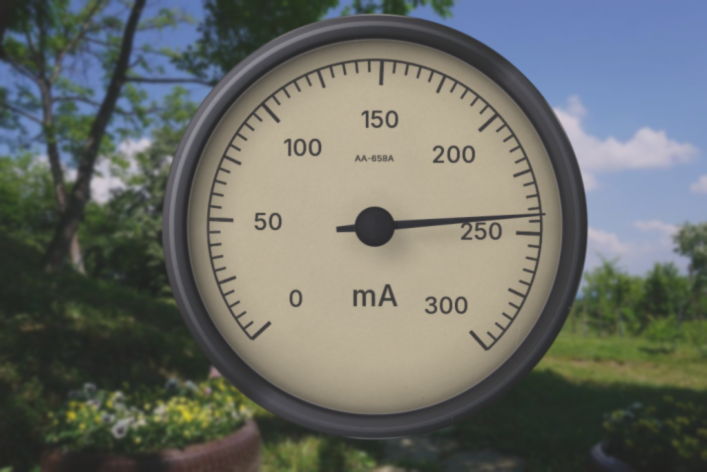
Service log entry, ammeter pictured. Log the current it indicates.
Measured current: 242.5 mA
